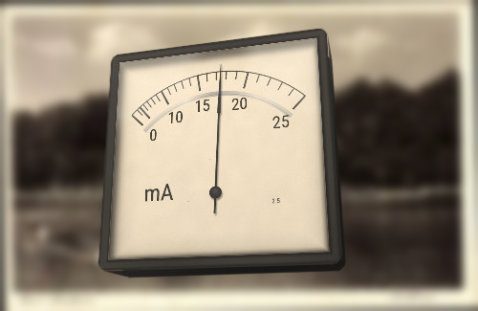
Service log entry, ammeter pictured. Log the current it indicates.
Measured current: 17.5 mA
